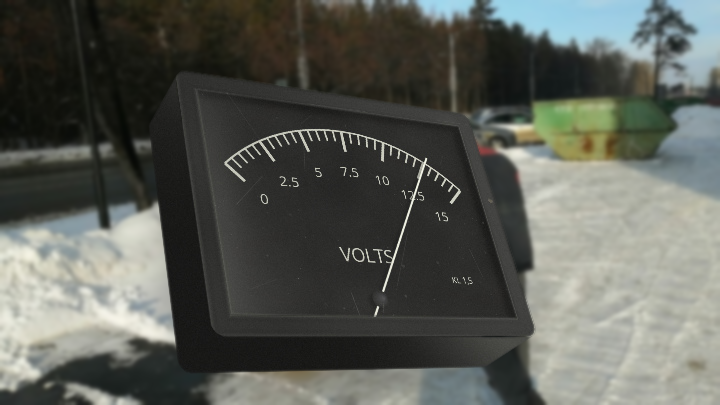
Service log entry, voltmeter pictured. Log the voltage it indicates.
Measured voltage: 12.5 V
